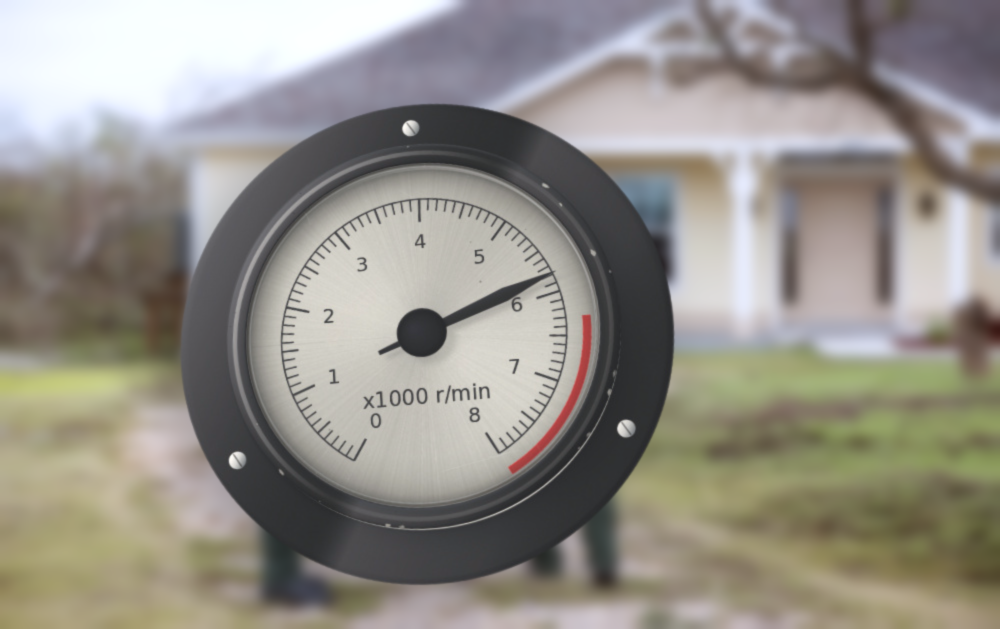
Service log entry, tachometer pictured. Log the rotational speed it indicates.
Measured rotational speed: 5800 rpm
